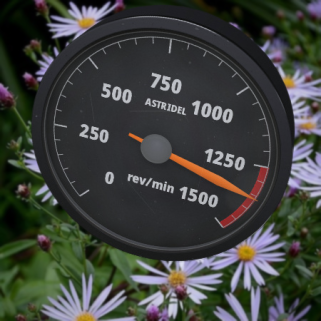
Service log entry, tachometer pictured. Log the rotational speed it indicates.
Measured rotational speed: 1350 rpm
